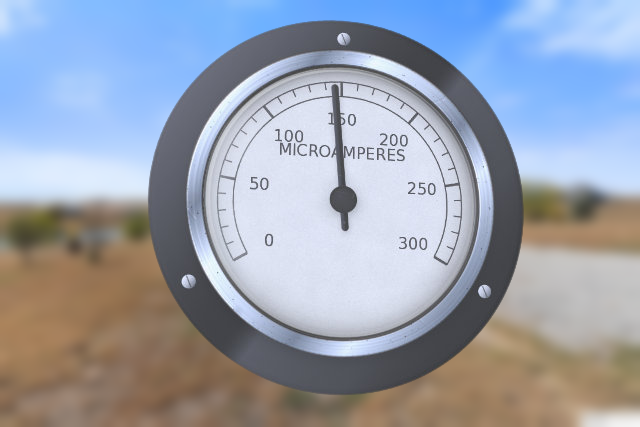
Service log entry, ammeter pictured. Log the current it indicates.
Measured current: 145 µA
